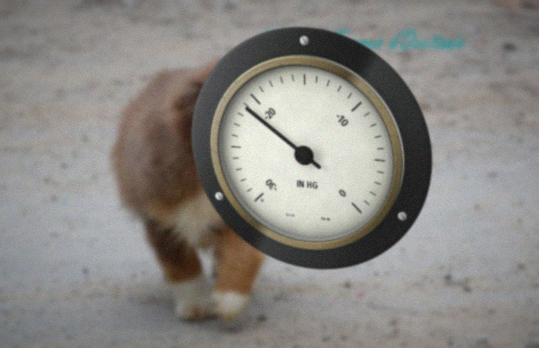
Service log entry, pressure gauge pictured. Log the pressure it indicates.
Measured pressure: -21 inHg
